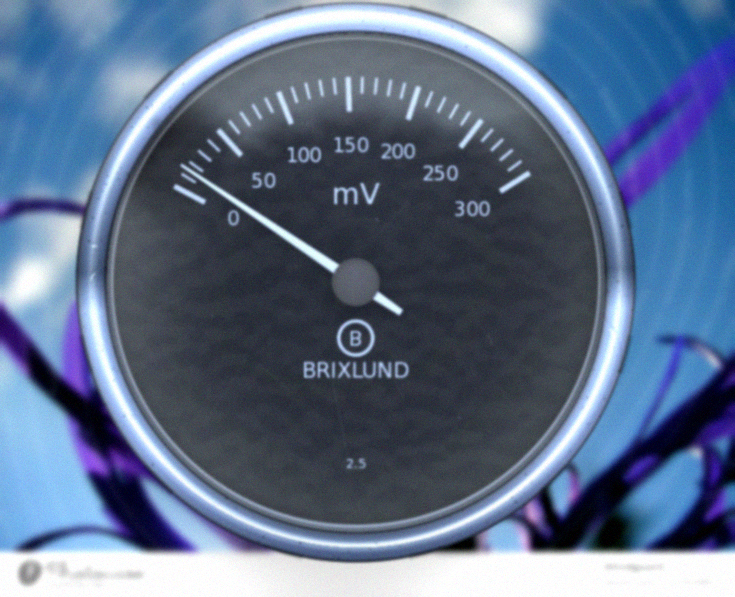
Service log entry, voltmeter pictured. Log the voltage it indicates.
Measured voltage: 15 mV
